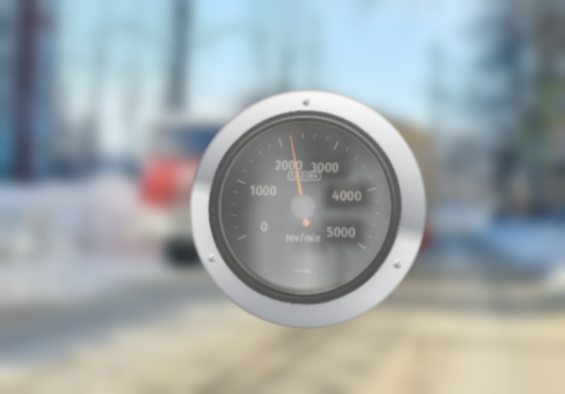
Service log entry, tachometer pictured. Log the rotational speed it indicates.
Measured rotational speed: 2200 rpm
